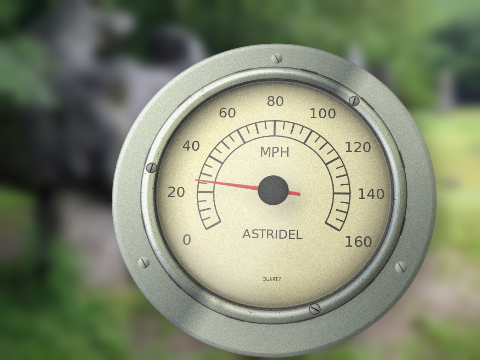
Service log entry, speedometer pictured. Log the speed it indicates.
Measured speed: 25 mph
